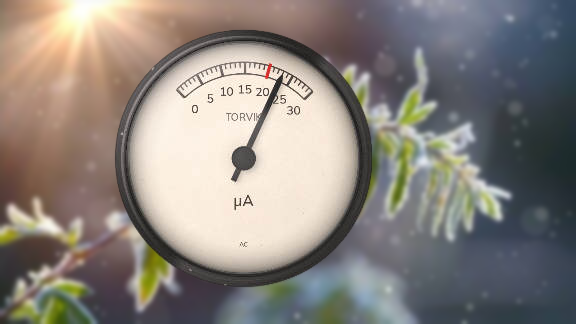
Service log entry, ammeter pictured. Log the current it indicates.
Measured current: 23 µA
